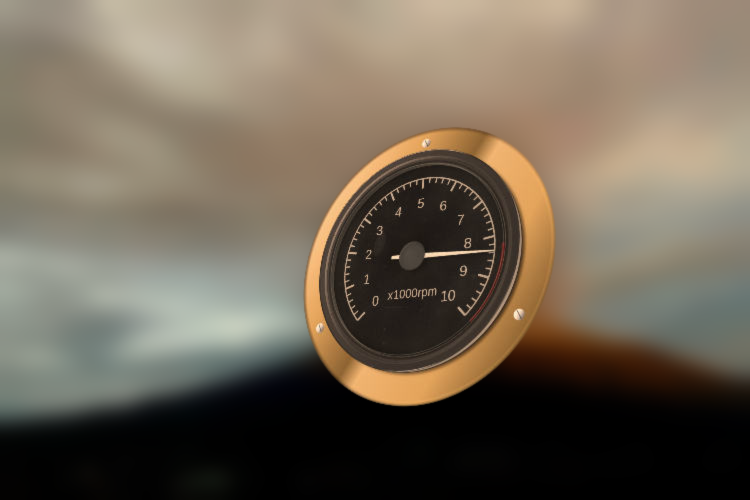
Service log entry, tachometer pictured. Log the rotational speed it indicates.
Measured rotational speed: 8400 rpm
